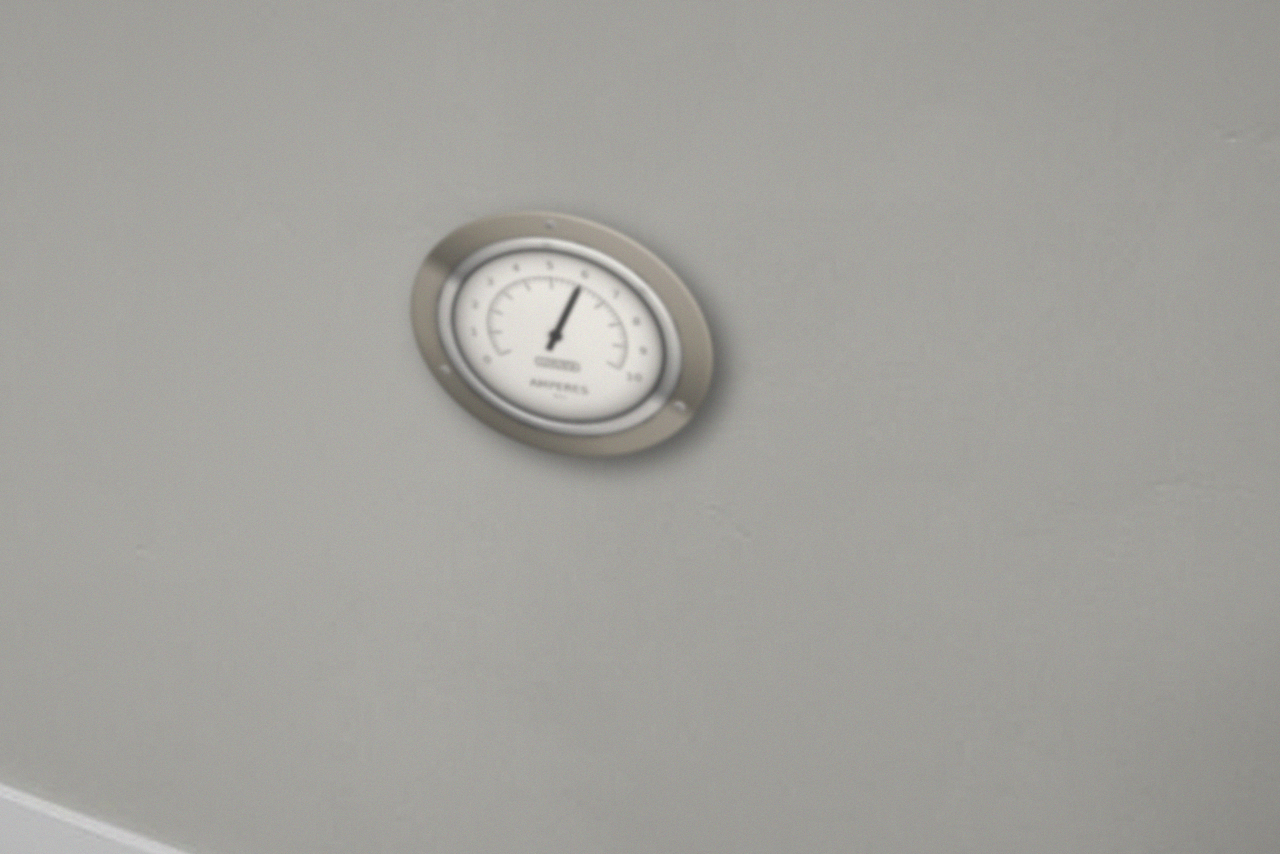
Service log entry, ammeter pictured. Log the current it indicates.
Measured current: 6 A
